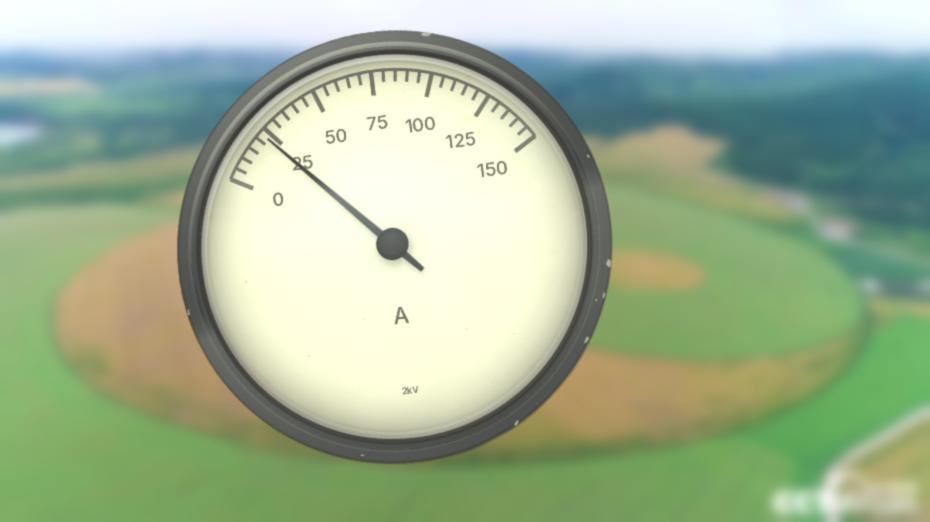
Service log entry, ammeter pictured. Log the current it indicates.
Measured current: 22.5 A
